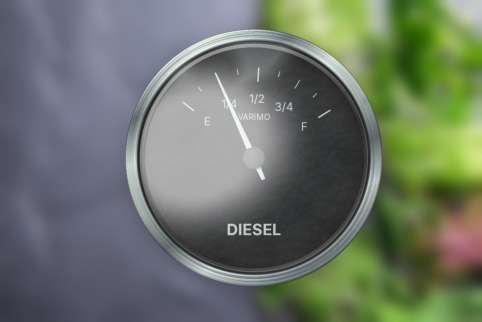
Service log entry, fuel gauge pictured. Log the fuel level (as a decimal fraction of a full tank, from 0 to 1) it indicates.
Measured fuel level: 0.25
